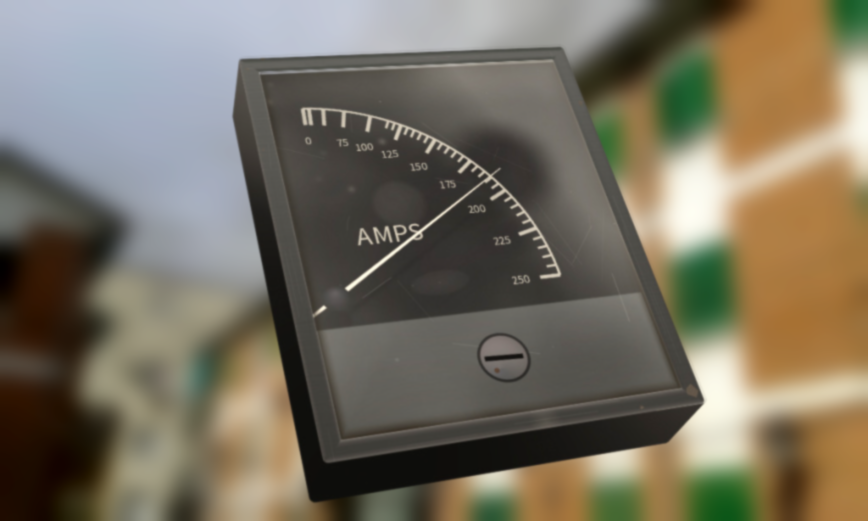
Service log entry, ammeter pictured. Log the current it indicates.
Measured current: 190 A
